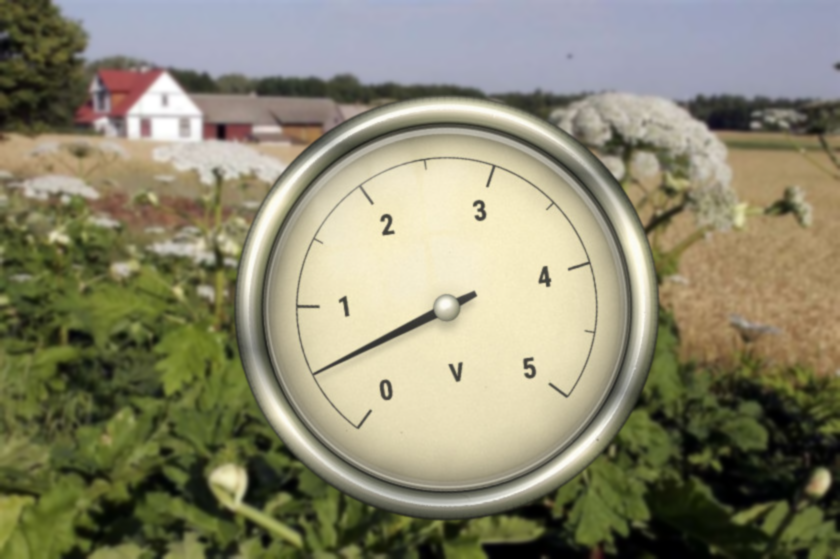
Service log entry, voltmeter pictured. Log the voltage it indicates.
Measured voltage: 0.5 V
